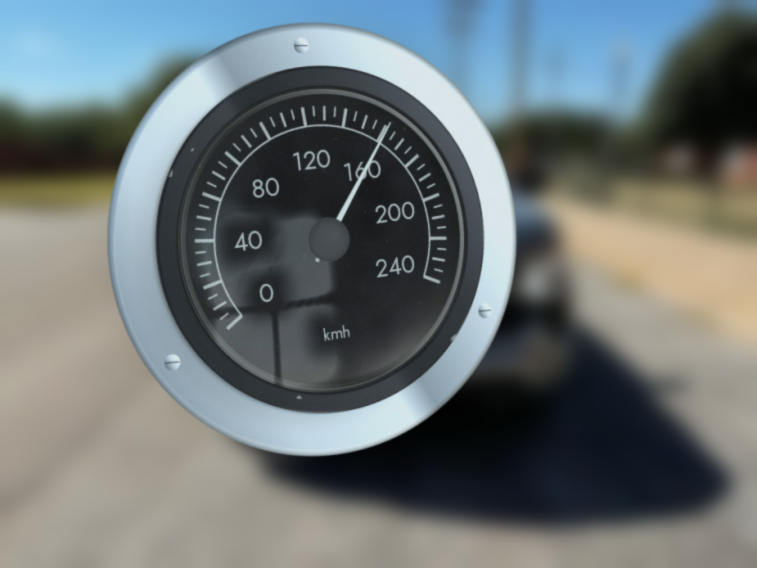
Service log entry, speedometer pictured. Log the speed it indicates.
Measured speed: 160 km/h
